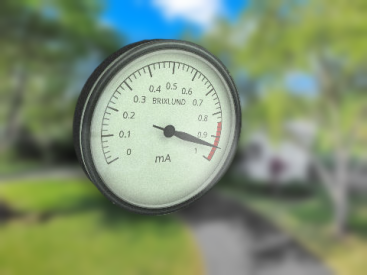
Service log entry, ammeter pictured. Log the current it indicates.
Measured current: 0.94 mA
